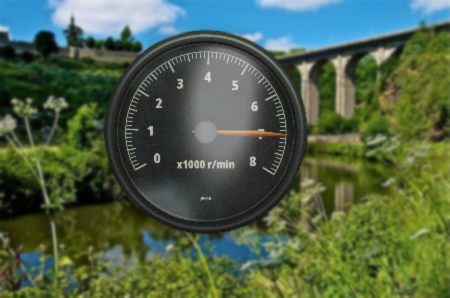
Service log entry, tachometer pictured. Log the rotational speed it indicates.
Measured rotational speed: 7000 rpm
